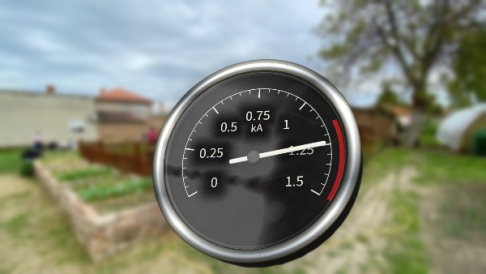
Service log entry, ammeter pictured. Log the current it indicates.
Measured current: 1.25 kA
